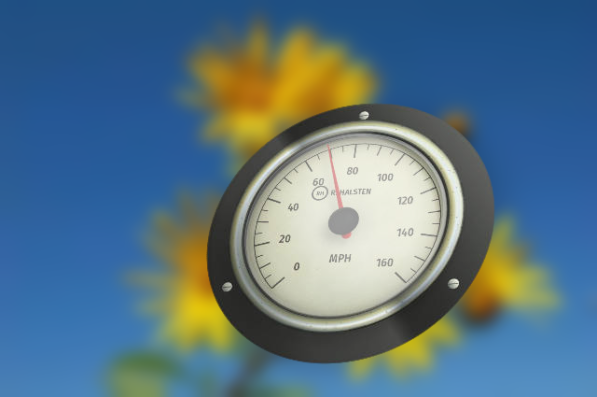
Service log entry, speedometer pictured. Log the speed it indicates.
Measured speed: 70 mph
